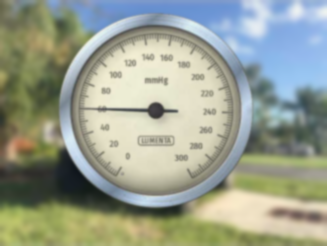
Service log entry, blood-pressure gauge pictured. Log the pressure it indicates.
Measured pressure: 60 mmHg
